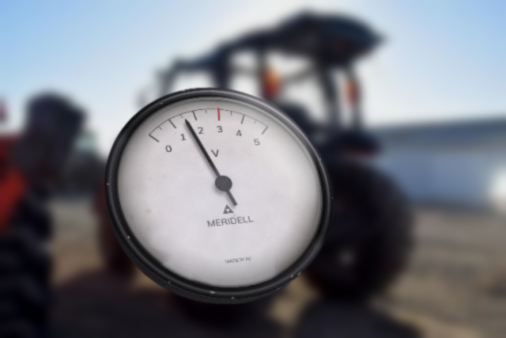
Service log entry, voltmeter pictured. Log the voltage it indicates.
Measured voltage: 1.5 V
